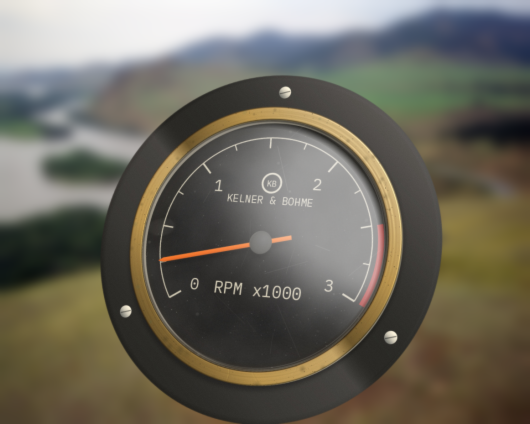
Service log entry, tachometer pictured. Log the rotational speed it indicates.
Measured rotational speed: 250 rpm
